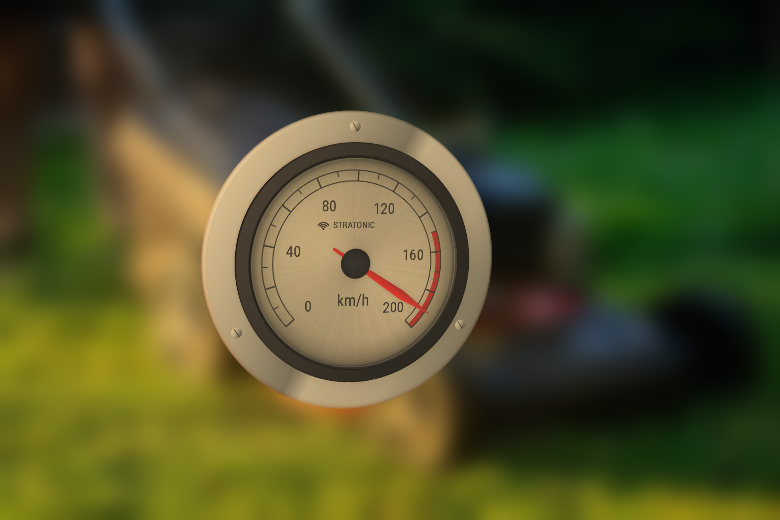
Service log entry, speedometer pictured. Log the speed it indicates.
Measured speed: 190 km/h
